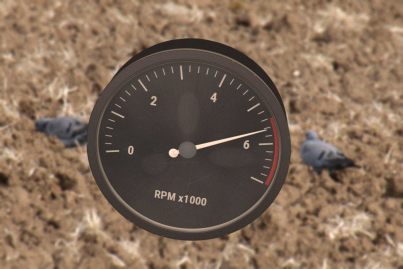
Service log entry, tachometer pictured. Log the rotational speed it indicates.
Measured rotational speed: 5600 rpm
